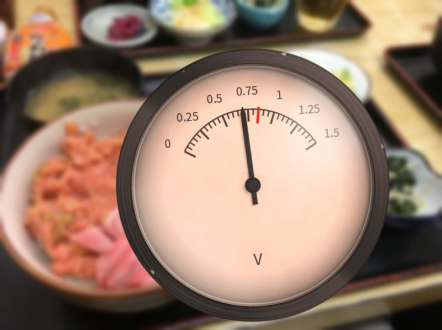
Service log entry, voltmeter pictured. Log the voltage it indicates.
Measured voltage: 0.7 V
